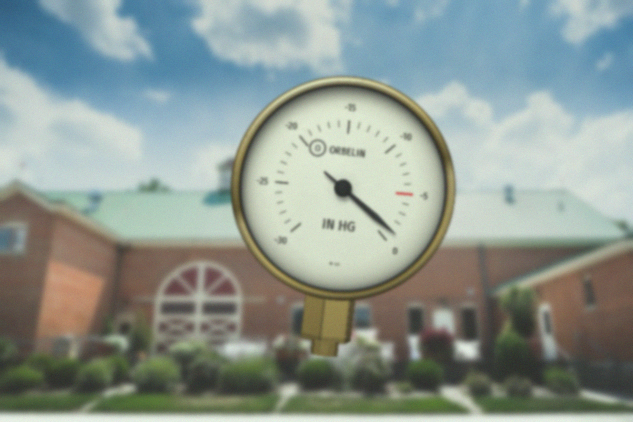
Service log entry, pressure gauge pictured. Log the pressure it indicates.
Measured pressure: -1 inHg
